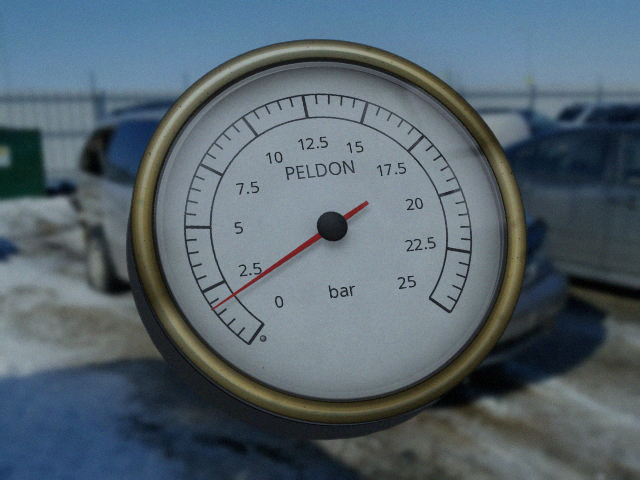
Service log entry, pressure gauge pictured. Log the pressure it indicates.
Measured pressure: 1.75 bar
